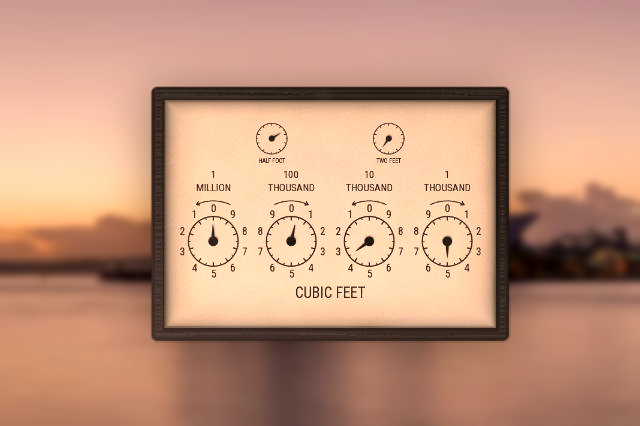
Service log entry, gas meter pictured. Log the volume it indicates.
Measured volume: 3500 ft³
